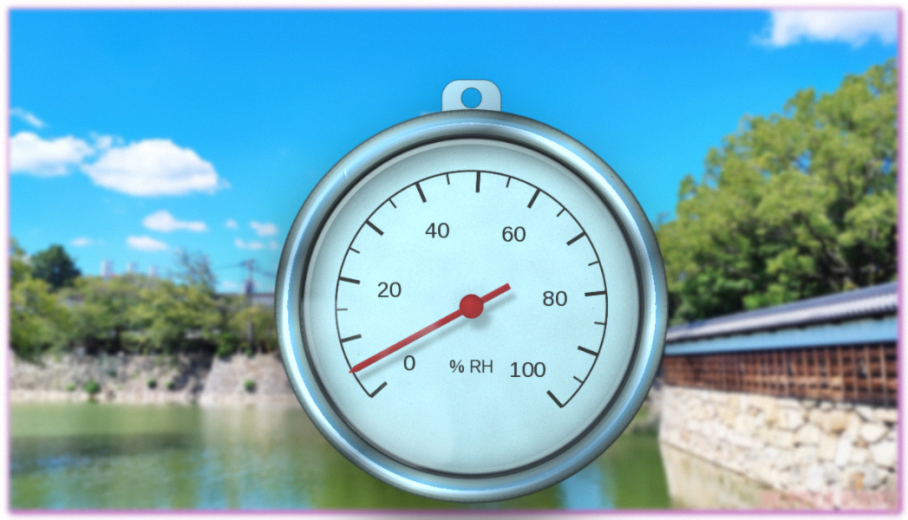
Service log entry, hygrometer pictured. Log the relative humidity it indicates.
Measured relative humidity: 5 %
